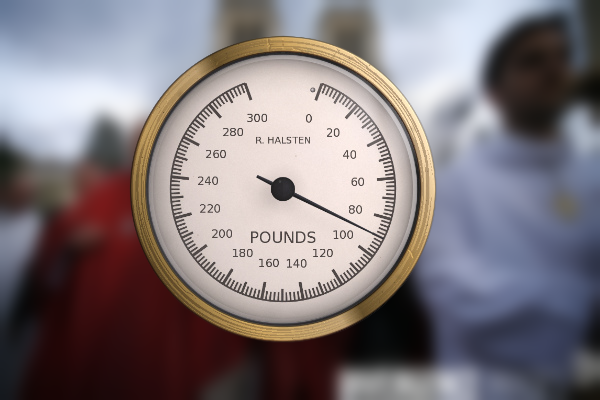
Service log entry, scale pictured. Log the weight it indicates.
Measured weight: 90 lb
